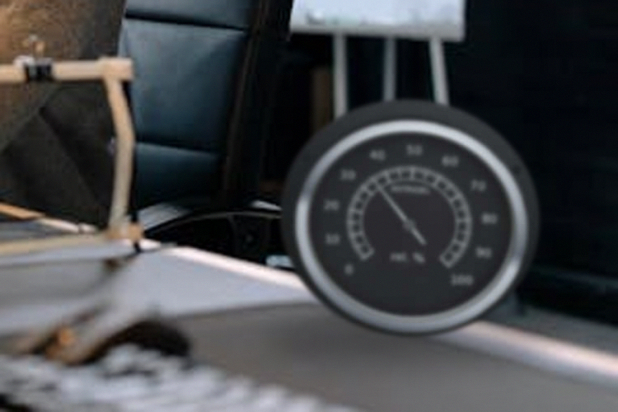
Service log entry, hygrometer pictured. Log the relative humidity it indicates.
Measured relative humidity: 35 %
